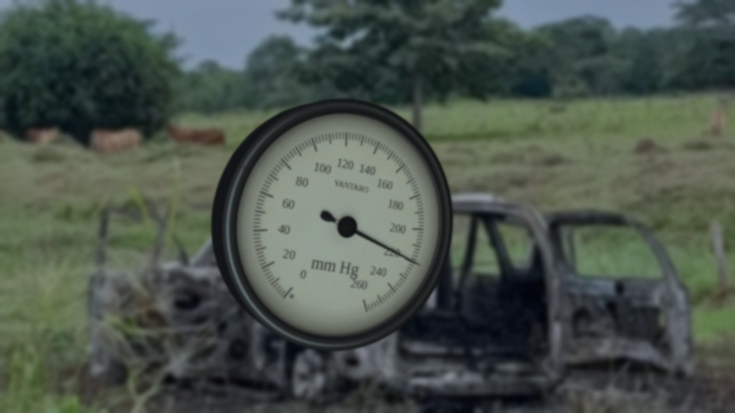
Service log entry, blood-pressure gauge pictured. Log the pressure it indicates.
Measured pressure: 220 mmHg
